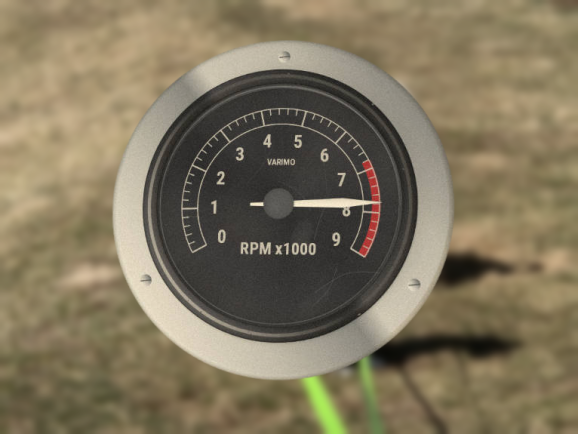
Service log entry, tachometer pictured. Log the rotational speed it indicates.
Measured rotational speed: 7800 rpm
